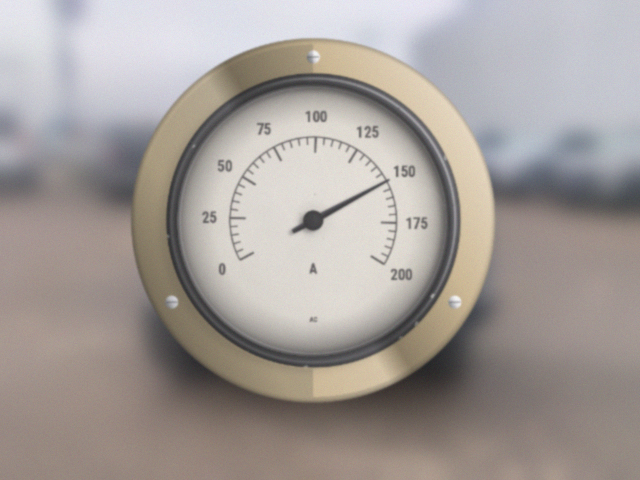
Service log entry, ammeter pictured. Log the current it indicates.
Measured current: 150 A
